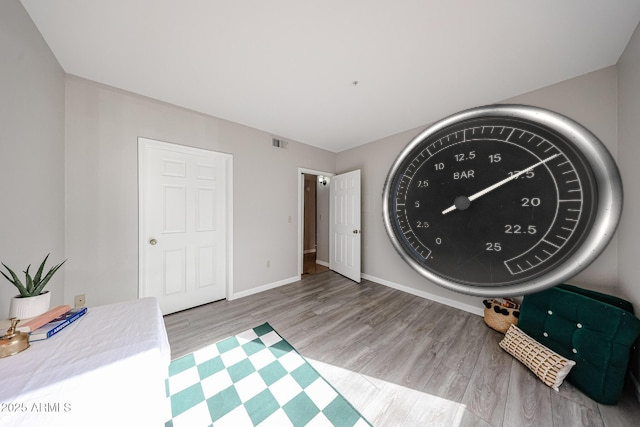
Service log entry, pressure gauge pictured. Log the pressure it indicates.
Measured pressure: 17.5 bar
